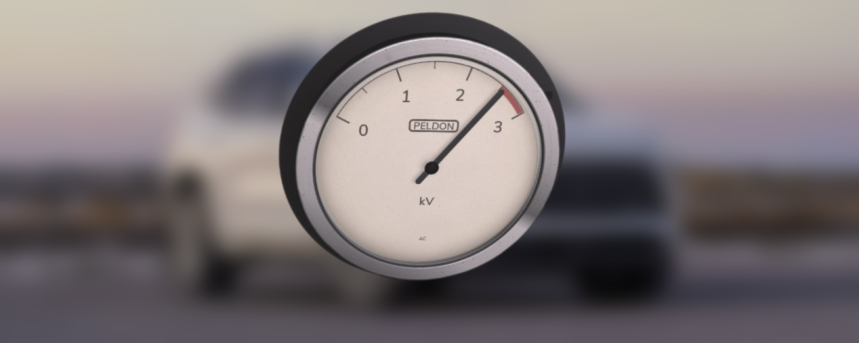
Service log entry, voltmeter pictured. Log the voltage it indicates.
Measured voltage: 2.5 kV
